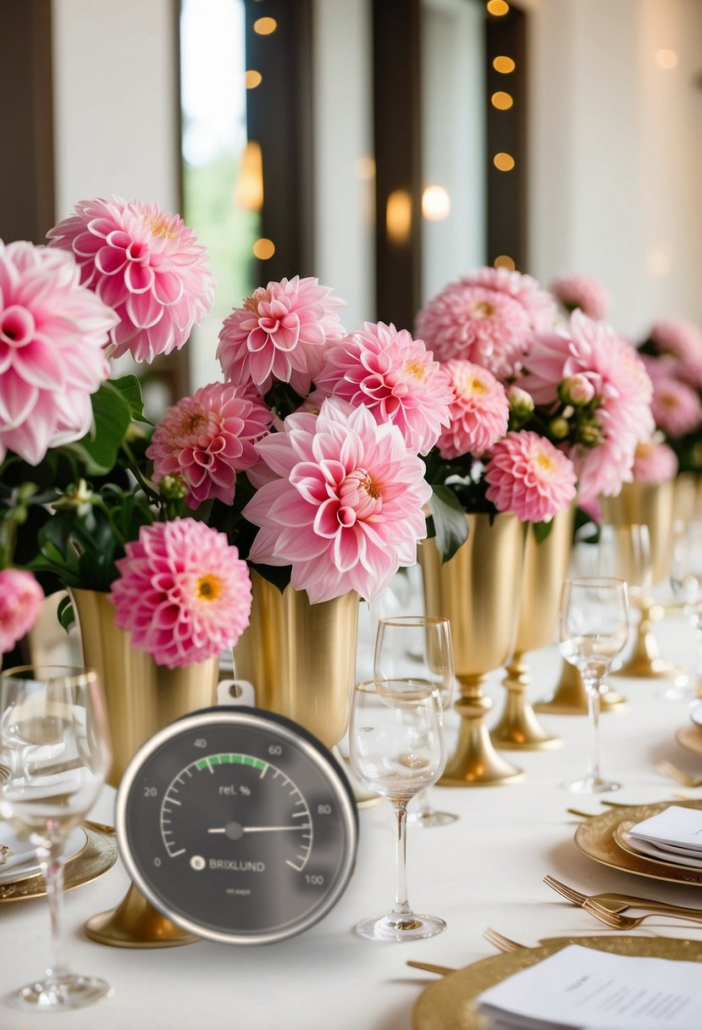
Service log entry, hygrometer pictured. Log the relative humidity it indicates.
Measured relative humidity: 84 %
